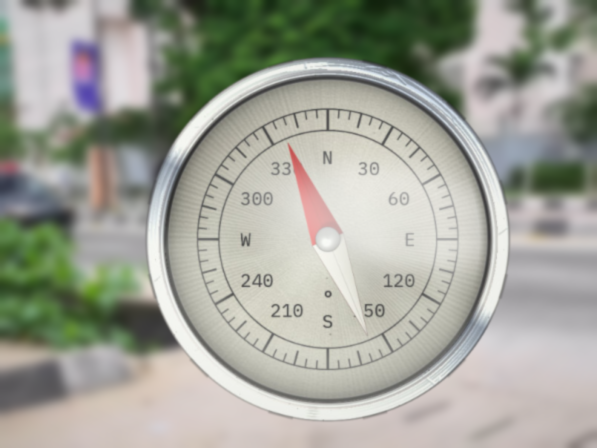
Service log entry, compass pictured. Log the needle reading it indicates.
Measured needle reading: 337.5 °
